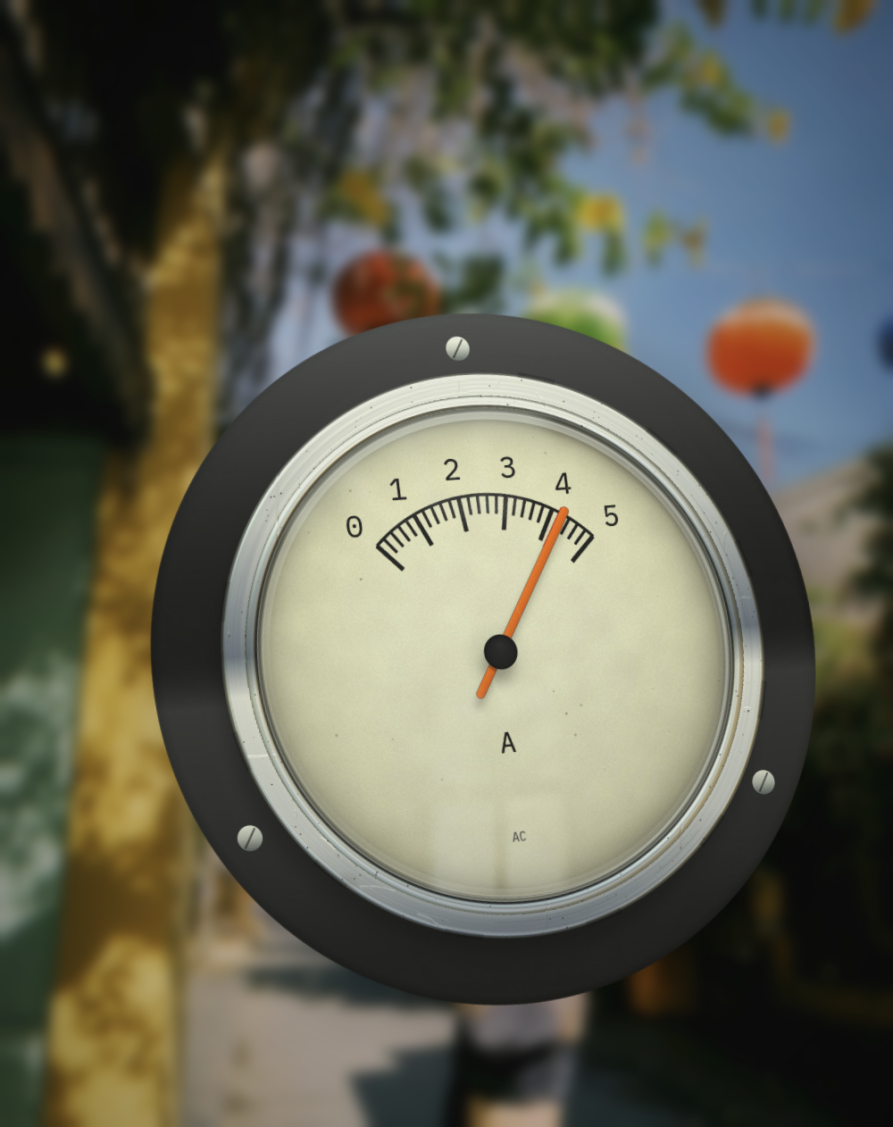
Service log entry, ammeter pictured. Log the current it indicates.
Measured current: 4.2 A
